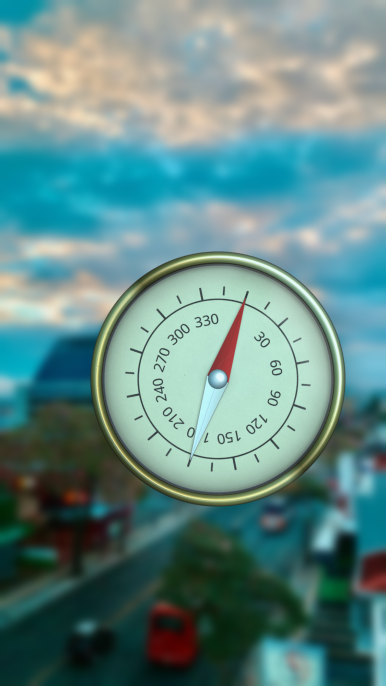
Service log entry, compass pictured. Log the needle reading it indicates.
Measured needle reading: 0 °
